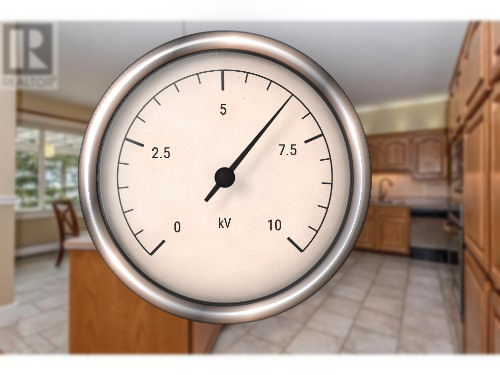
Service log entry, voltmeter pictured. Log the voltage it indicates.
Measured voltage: 6.5 kV
